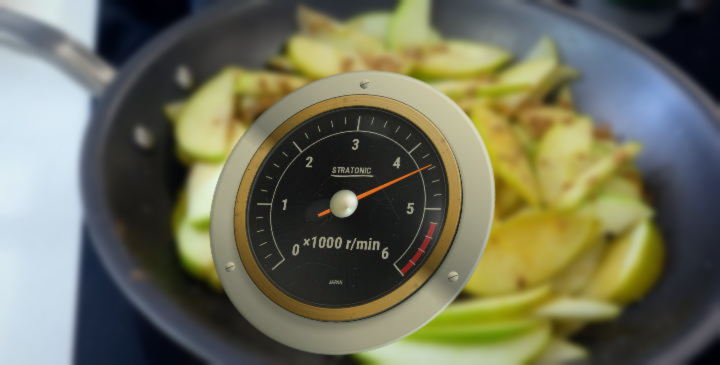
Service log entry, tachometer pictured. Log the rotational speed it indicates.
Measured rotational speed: 4400 rpm
